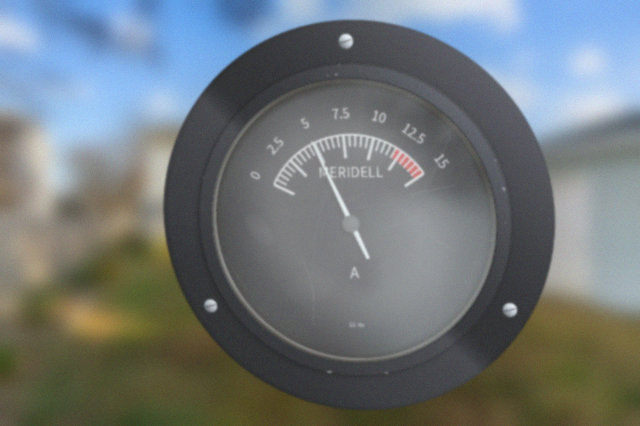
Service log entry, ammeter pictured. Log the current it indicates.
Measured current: 5 A
